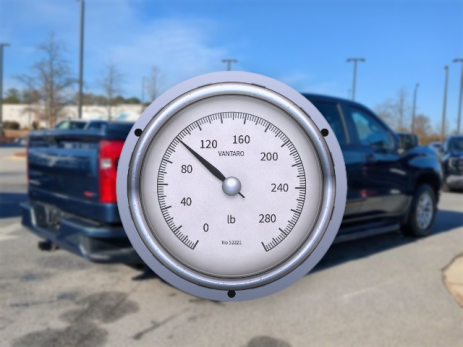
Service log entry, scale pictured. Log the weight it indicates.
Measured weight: 100 lb
